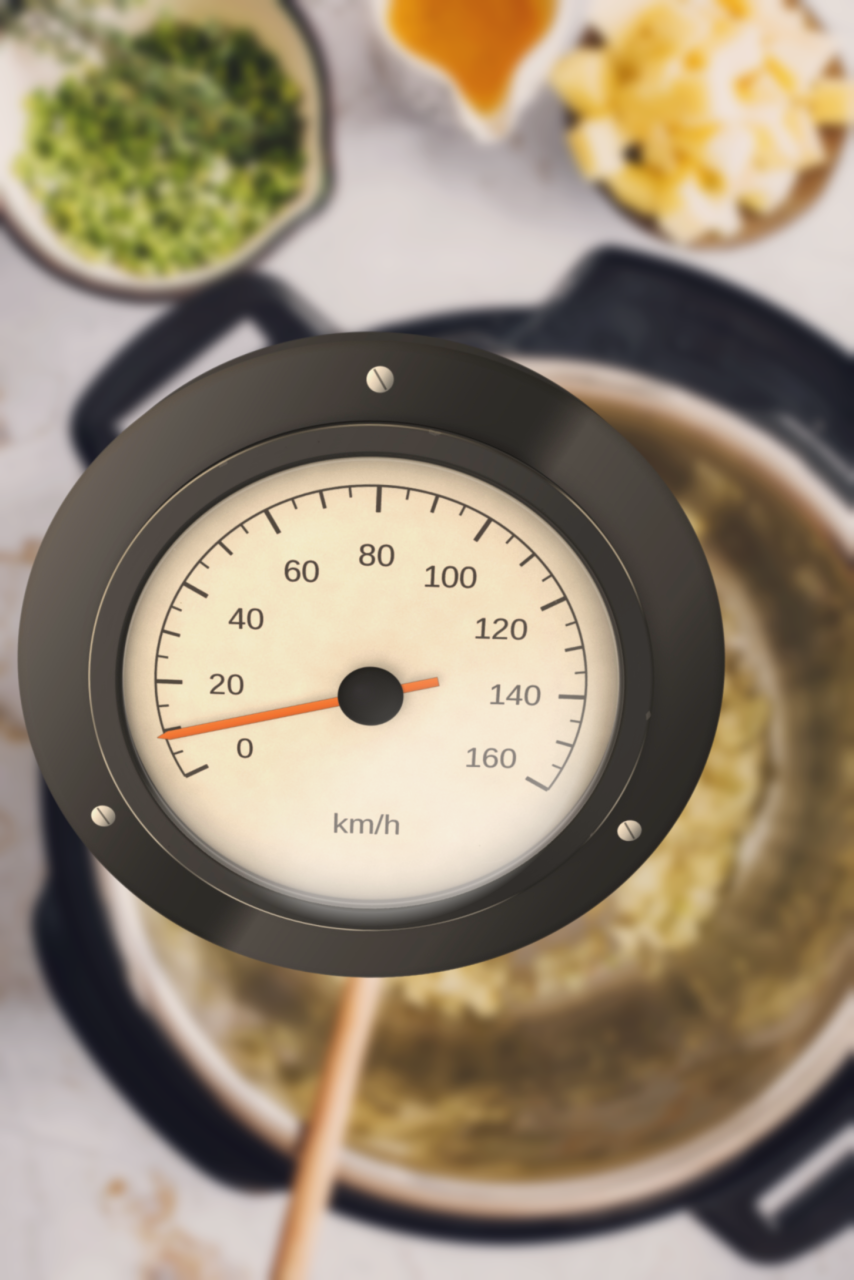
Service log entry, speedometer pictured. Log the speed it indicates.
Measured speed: 10 km/h
